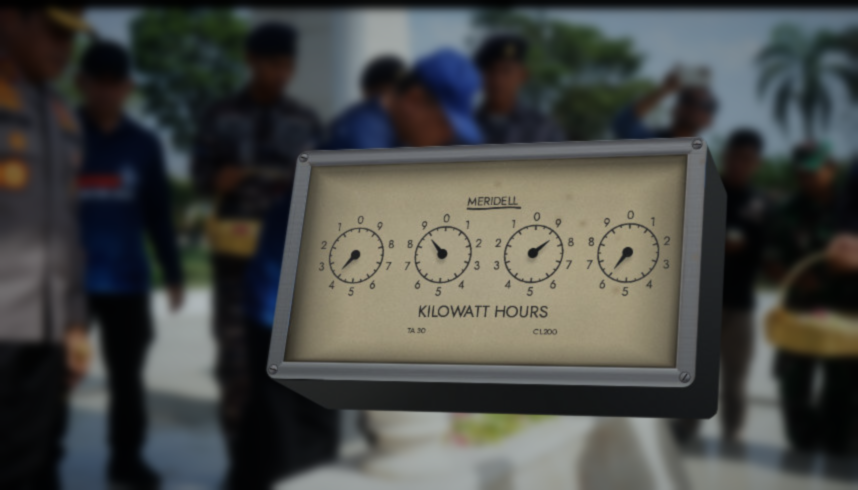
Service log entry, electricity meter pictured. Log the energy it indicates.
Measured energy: 3886 kWh
